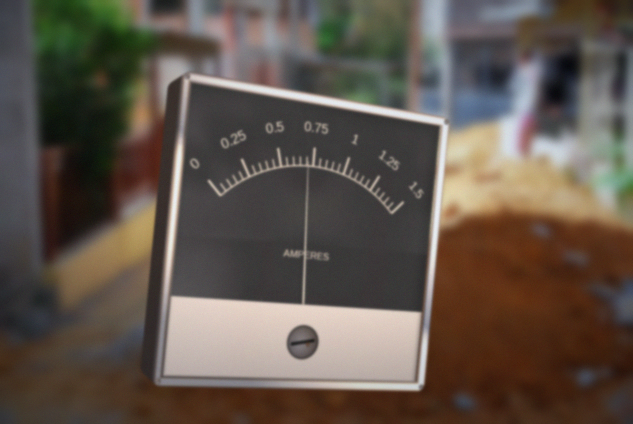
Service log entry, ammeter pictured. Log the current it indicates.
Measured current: 0.7 A
